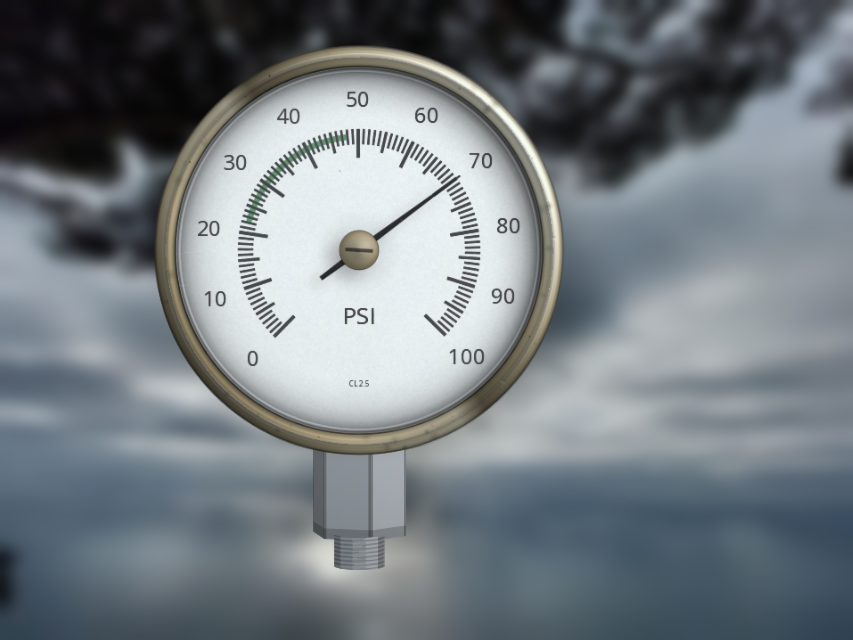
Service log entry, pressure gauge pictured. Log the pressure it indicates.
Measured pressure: 70 psi
